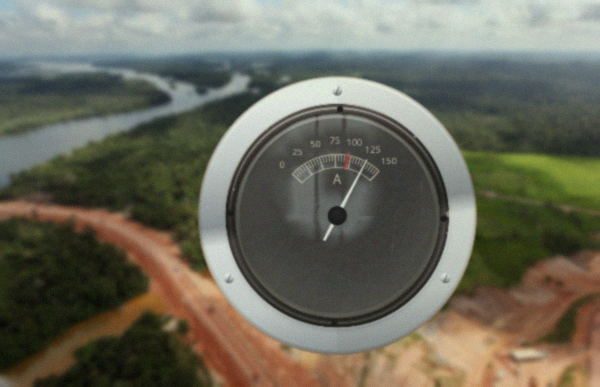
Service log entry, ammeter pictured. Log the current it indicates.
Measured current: 125 A
